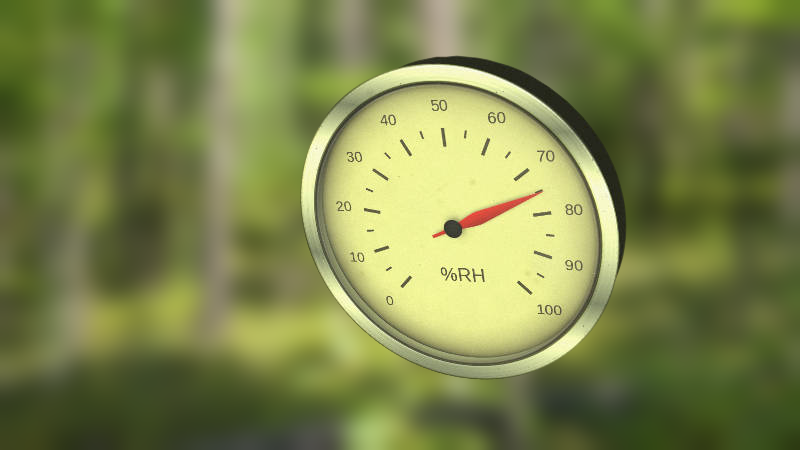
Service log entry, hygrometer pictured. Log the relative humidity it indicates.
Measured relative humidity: 75 %
